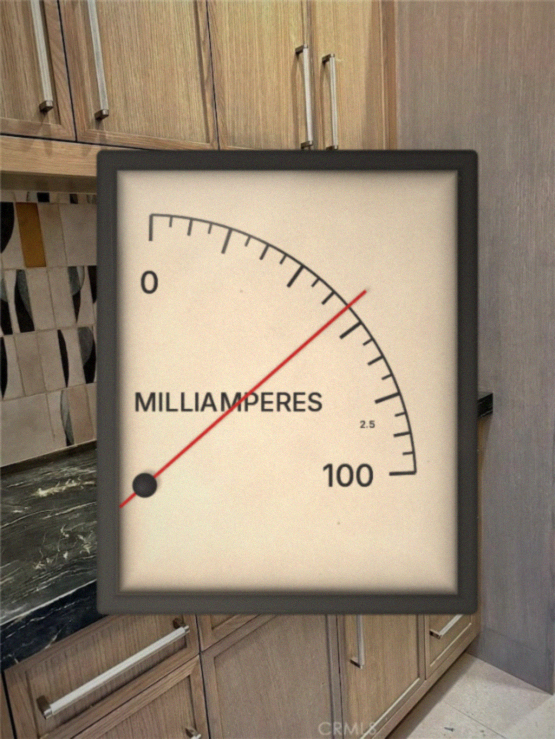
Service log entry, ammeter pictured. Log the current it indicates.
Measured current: 55 mA
